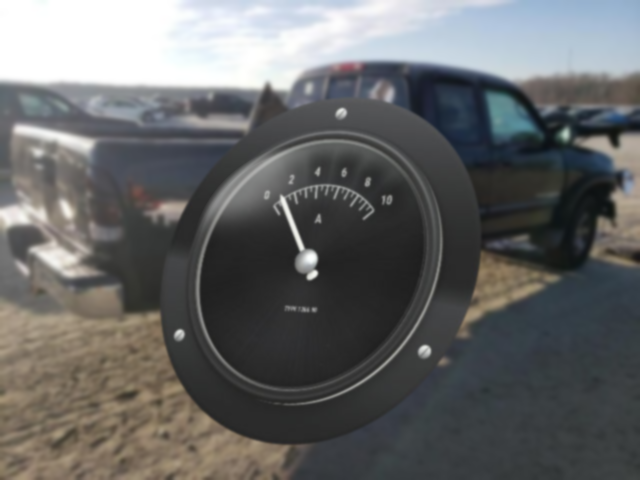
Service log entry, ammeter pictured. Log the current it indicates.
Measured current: 1 A
